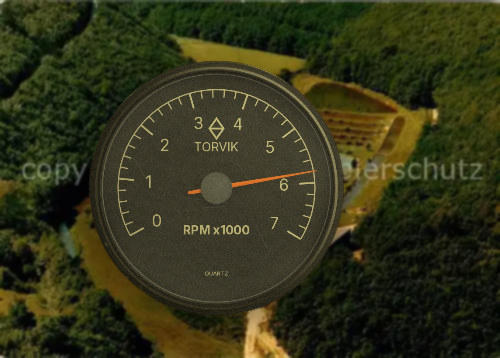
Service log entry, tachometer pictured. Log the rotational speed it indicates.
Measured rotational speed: 5800 rpm
